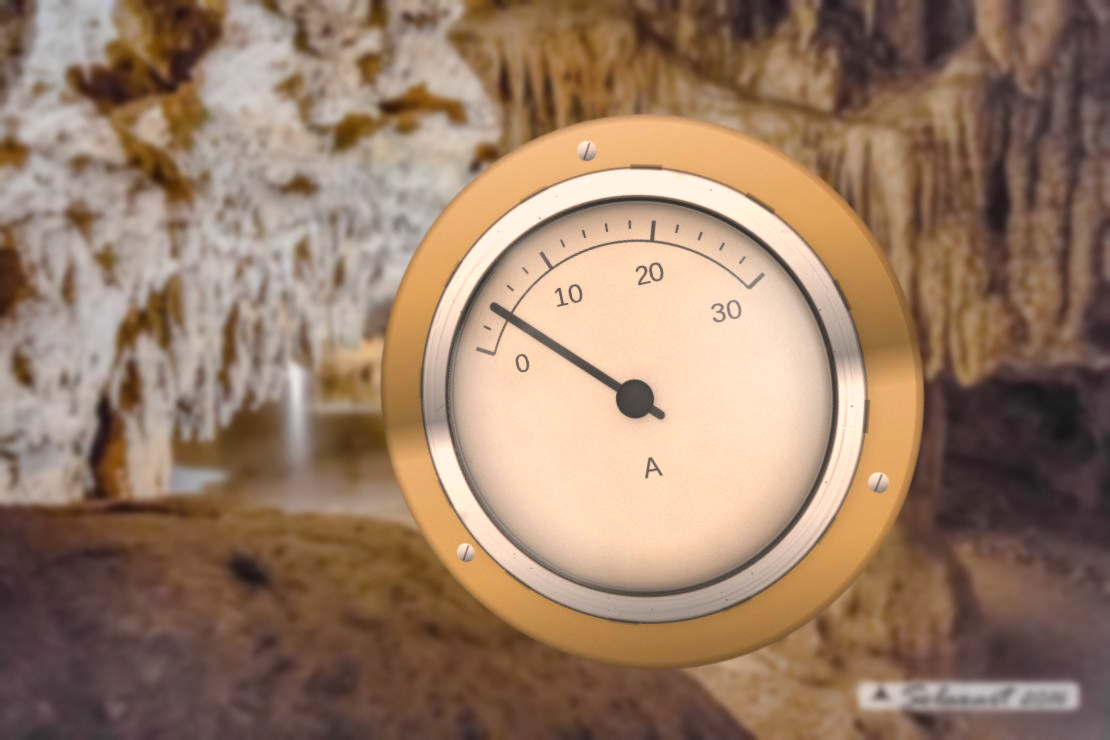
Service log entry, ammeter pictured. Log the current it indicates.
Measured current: 4 A
